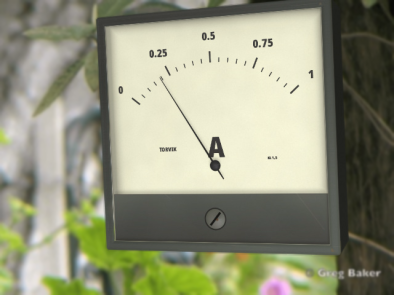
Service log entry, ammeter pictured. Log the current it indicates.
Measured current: 0.2 A
